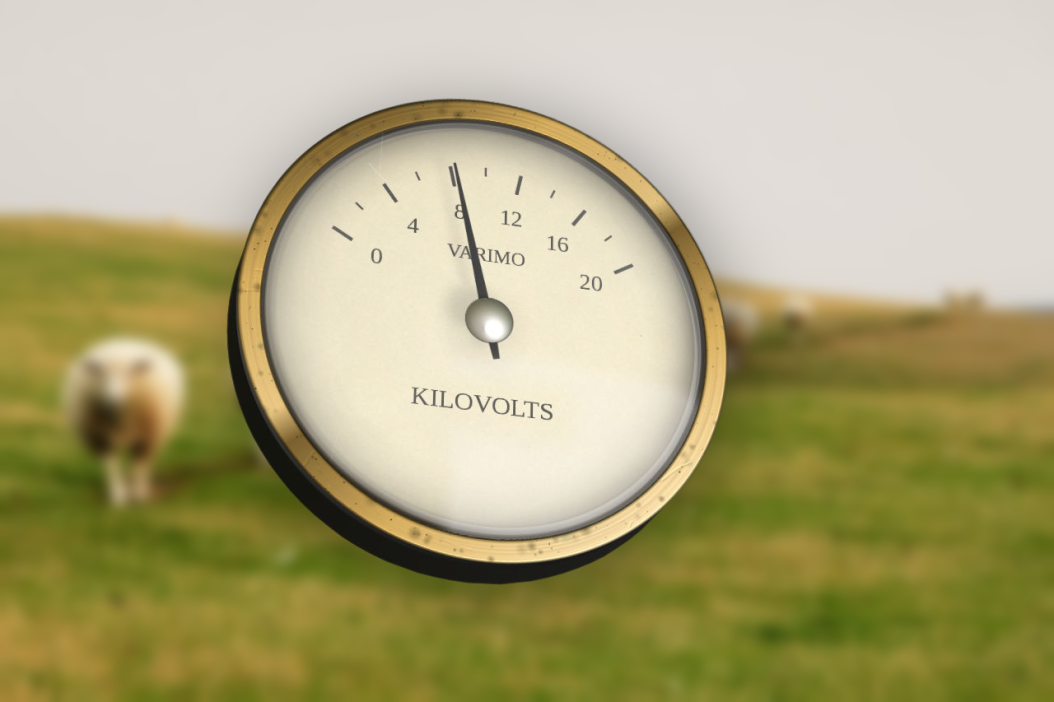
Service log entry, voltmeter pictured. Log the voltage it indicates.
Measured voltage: 8 kV
